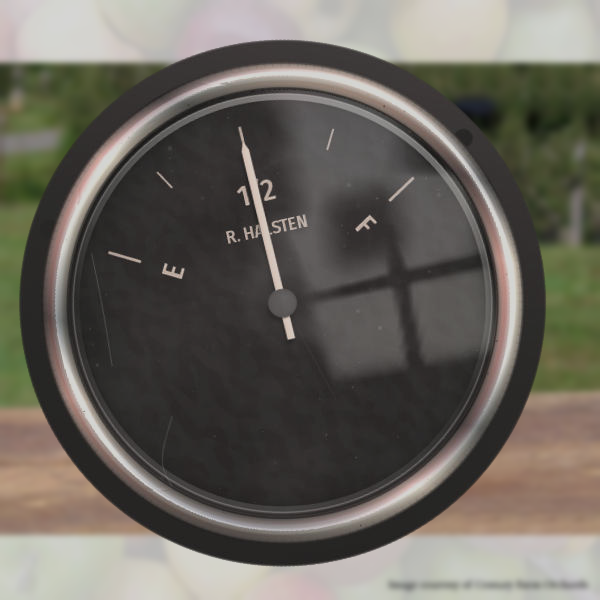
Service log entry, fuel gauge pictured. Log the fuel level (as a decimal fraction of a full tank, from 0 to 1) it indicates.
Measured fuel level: 0.5
